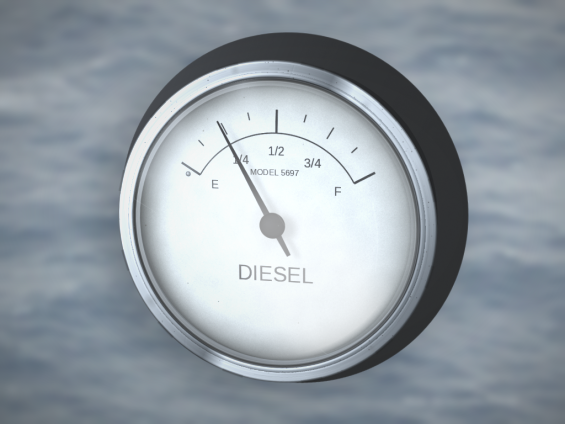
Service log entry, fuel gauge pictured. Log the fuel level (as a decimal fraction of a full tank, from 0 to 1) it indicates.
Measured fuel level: 0.25
